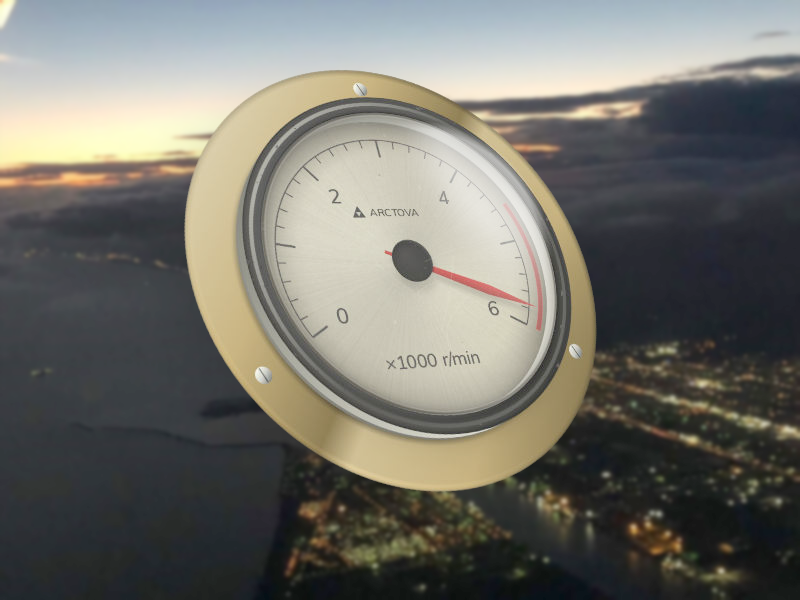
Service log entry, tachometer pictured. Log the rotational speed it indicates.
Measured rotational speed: 5800 rpm
